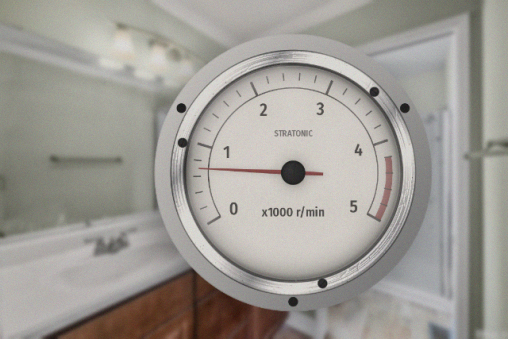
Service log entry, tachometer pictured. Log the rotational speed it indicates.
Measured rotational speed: 700 rpm
